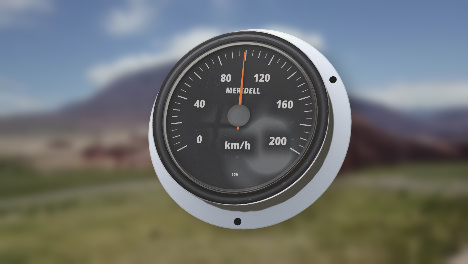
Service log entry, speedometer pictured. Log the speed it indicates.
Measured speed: 100 km/h
